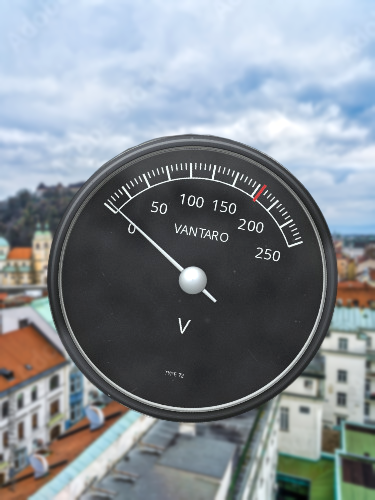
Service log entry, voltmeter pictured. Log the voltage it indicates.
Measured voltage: 5 V
